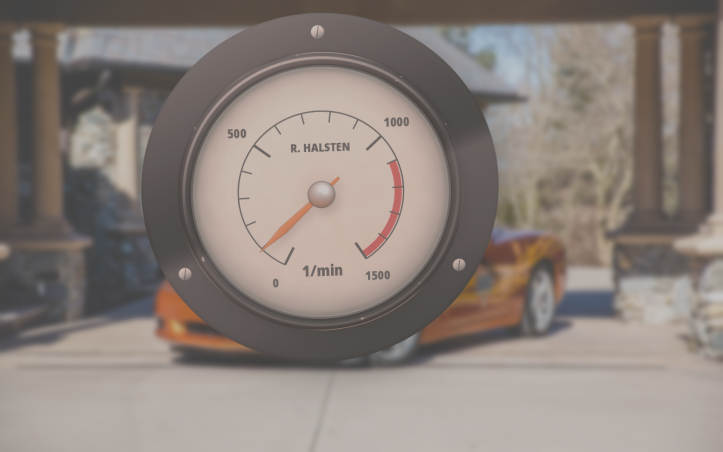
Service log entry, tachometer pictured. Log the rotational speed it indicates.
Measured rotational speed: 100 rpm
